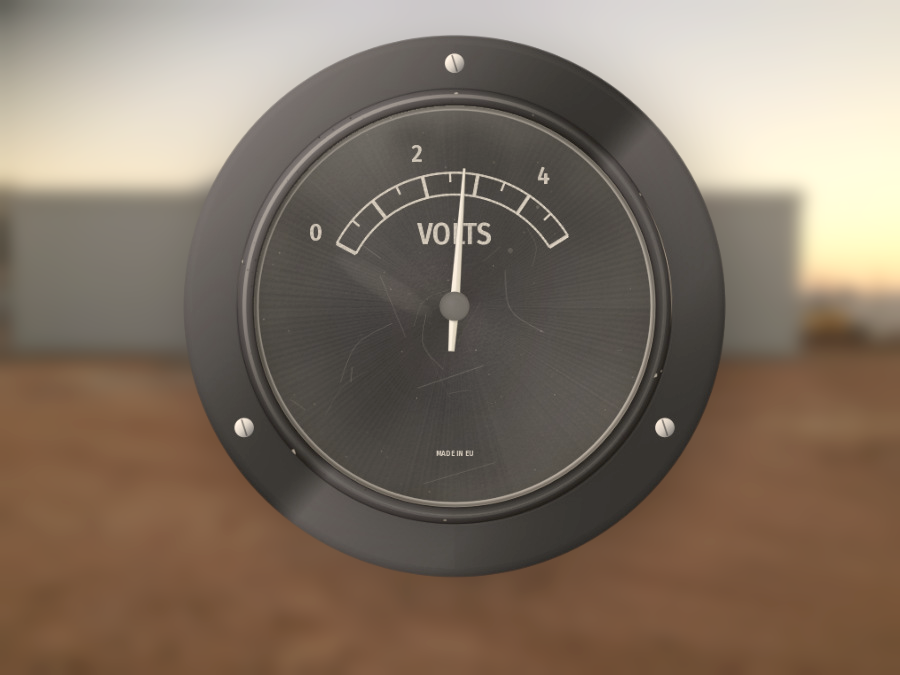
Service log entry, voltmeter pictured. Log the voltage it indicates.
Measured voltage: 2.75 V
